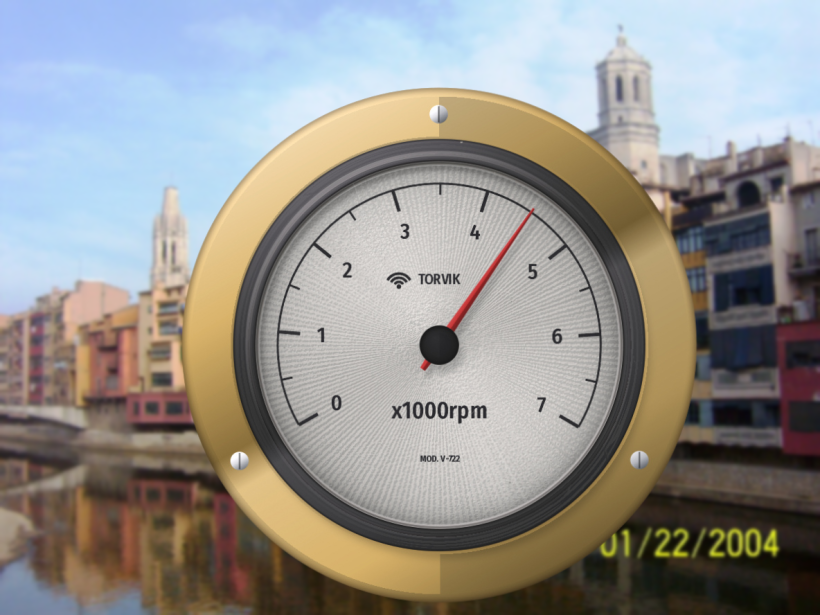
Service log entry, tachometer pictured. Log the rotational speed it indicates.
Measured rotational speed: 4500 rpm
